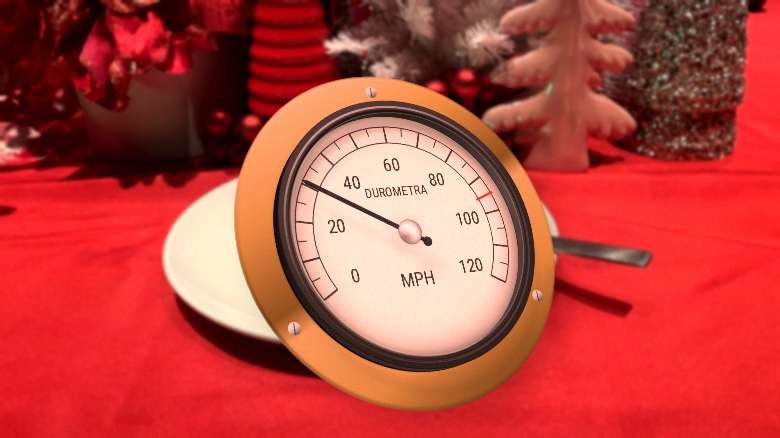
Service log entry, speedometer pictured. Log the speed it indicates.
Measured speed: 30 mph
